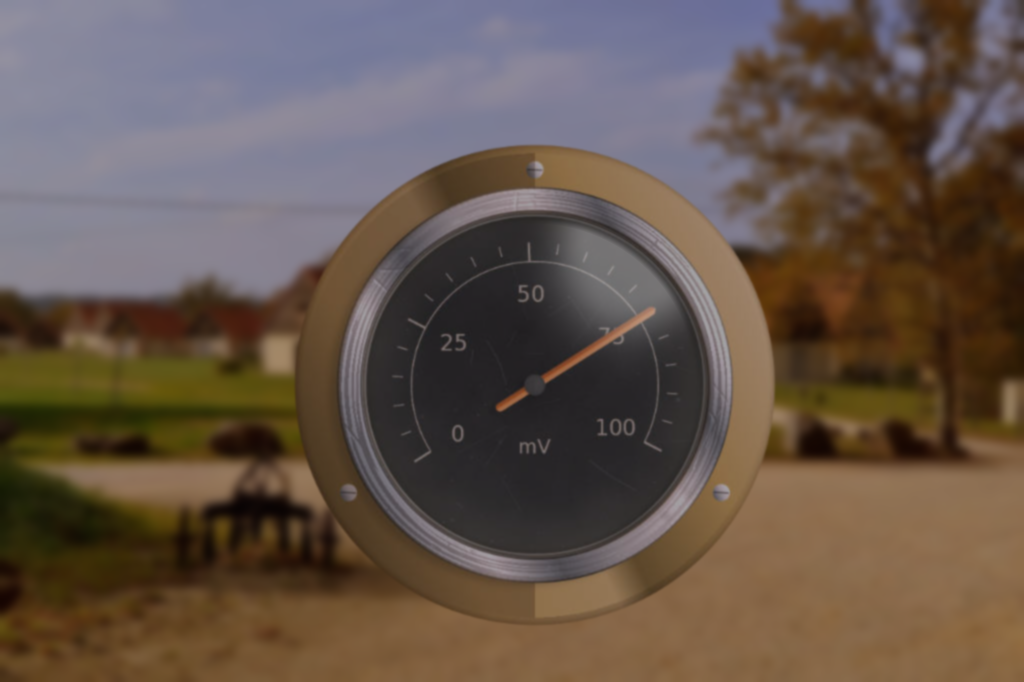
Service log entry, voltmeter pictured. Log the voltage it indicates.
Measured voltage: 75 mV
